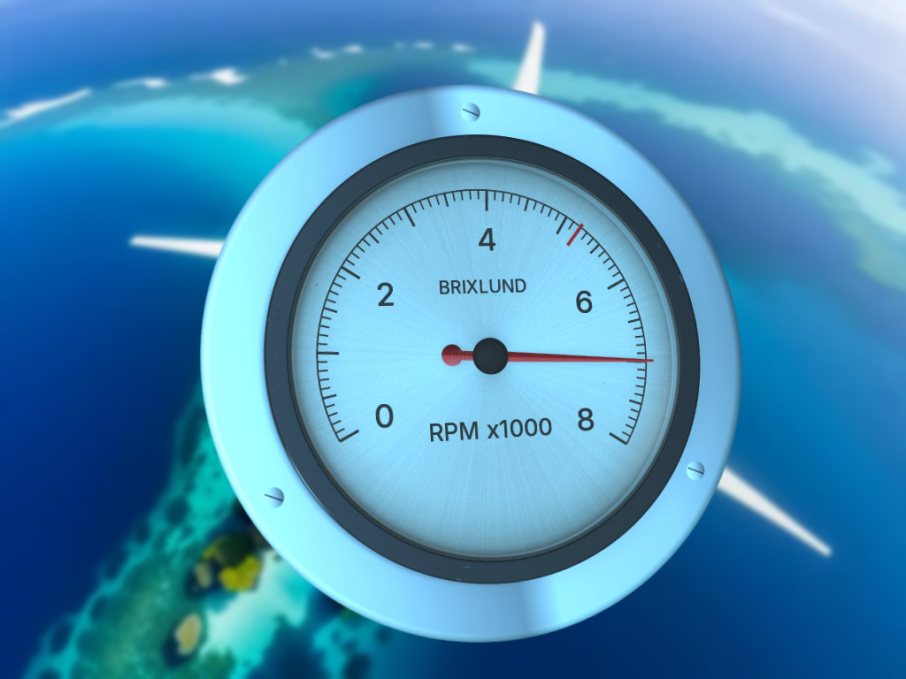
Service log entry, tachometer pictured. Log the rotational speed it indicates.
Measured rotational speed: 7000 rpm
